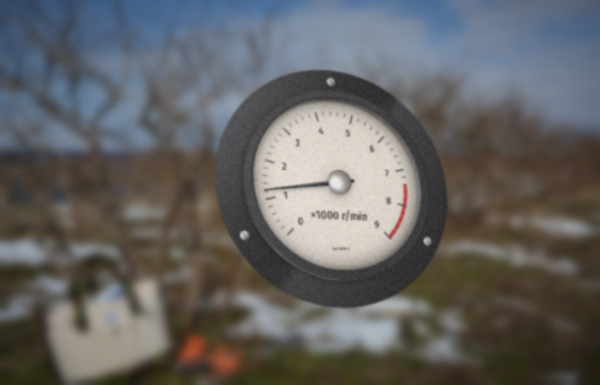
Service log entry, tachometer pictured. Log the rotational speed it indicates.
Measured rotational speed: 1200 rpm
